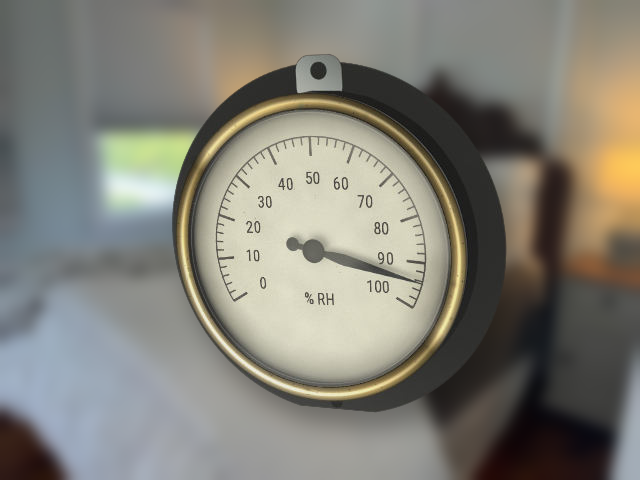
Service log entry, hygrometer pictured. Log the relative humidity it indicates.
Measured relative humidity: 94 %
